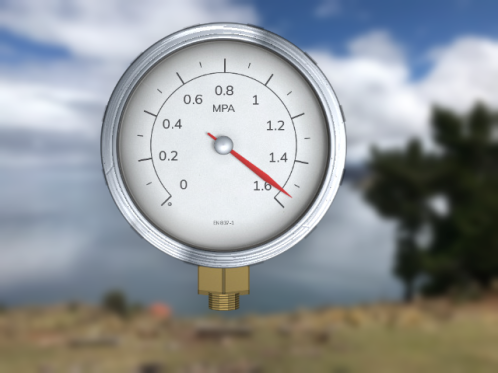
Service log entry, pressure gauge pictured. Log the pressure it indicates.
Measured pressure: 1.55 MPa
